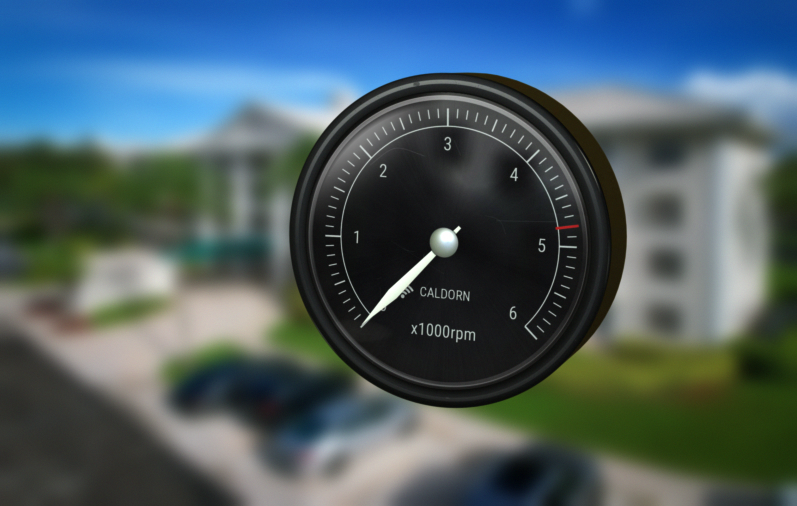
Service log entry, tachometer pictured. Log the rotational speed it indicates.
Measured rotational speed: 0 rpm
